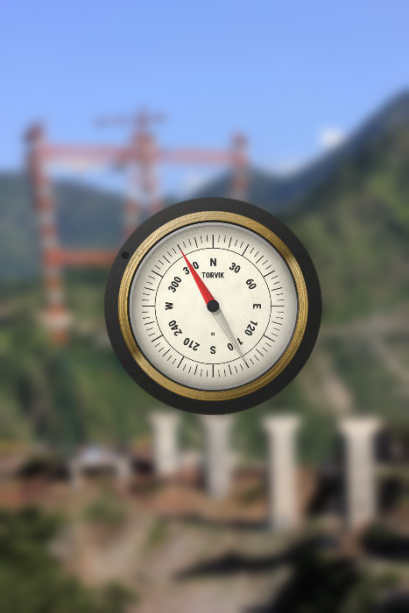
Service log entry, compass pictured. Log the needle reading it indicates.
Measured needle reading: 330 °
